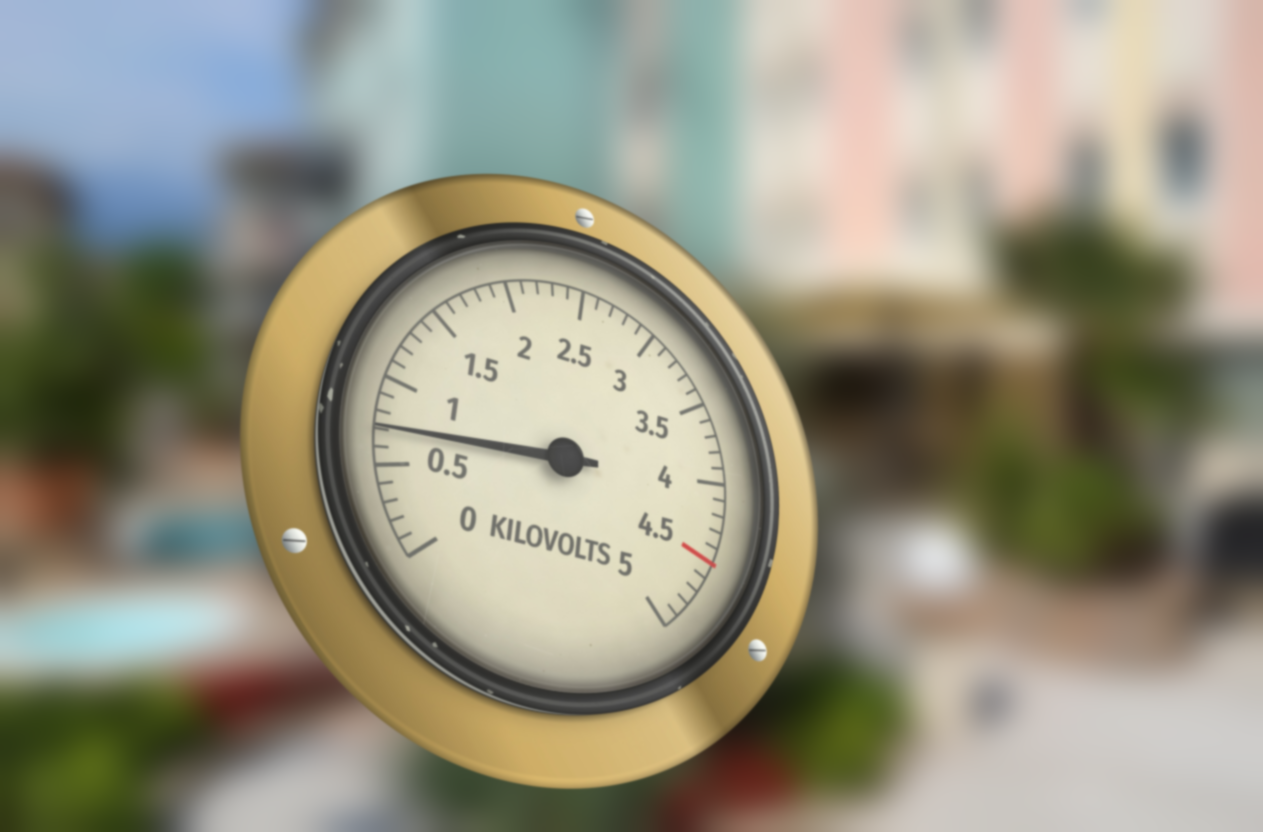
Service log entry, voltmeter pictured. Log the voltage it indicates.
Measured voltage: 0.7 kV
